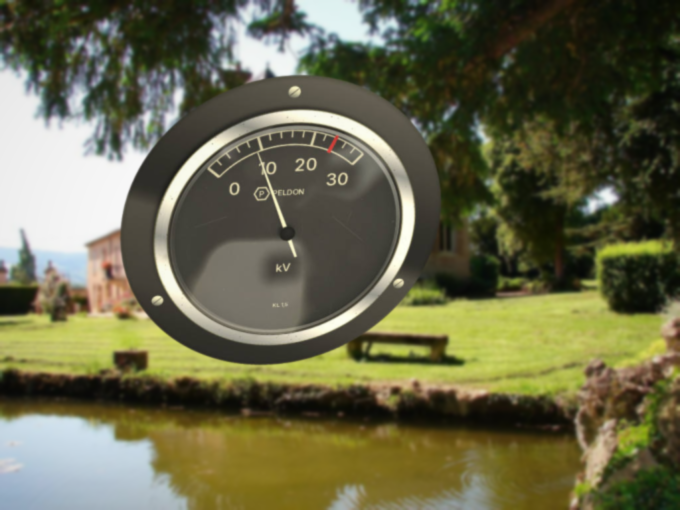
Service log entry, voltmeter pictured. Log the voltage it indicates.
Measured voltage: 9 kV
